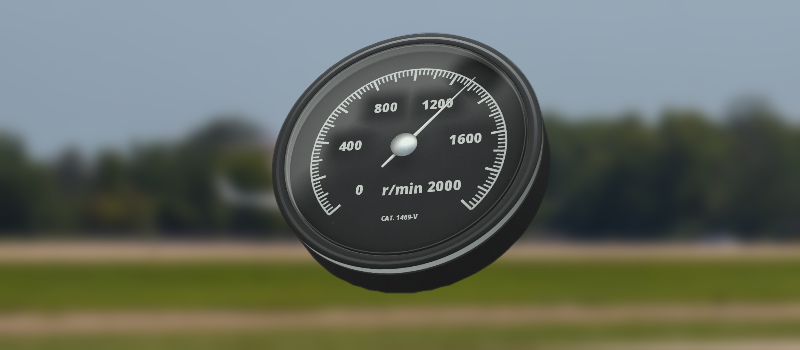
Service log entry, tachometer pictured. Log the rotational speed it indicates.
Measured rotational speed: 1300 rpm
